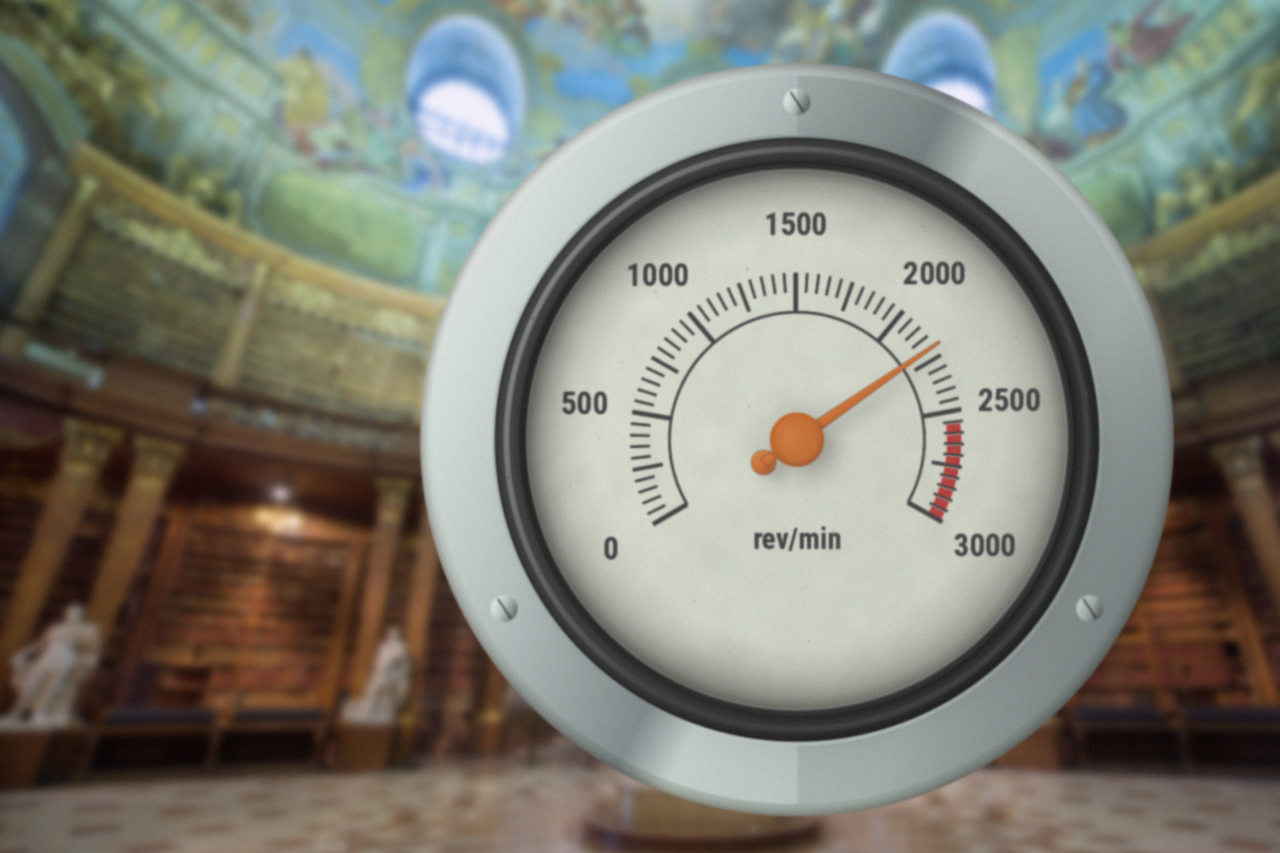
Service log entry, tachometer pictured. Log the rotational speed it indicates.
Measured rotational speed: 2200 rpm
